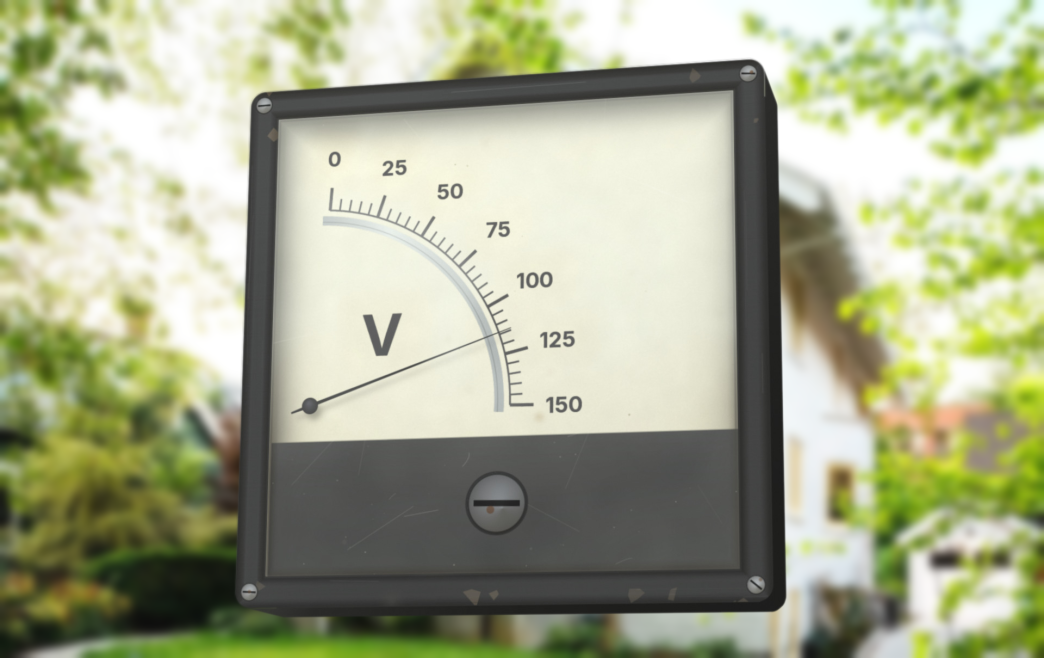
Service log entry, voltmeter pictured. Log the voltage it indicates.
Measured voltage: 115 V
